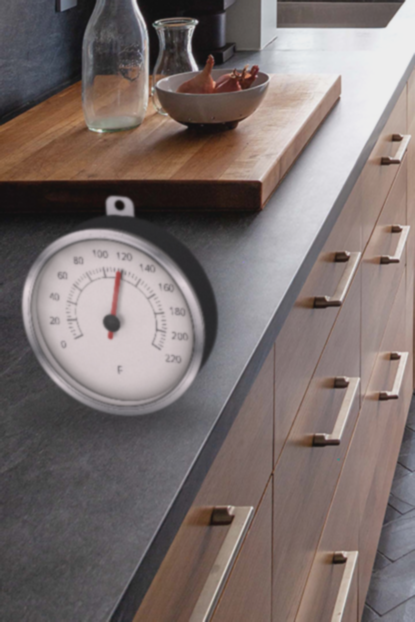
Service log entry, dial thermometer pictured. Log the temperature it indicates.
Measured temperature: 120 °F
